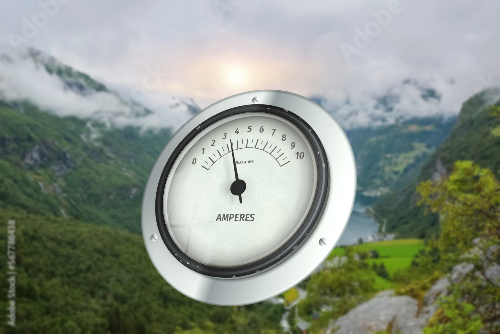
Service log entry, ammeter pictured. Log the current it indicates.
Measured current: 3.5 A
